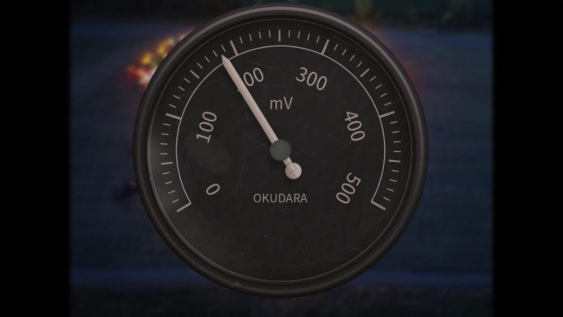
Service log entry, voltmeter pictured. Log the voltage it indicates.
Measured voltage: 185 mV
